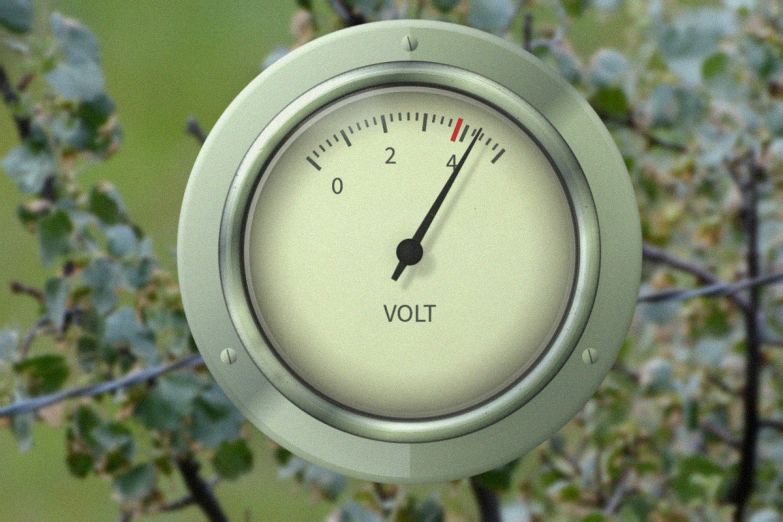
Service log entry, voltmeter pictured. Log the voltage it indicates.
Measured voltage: 4.3 V
